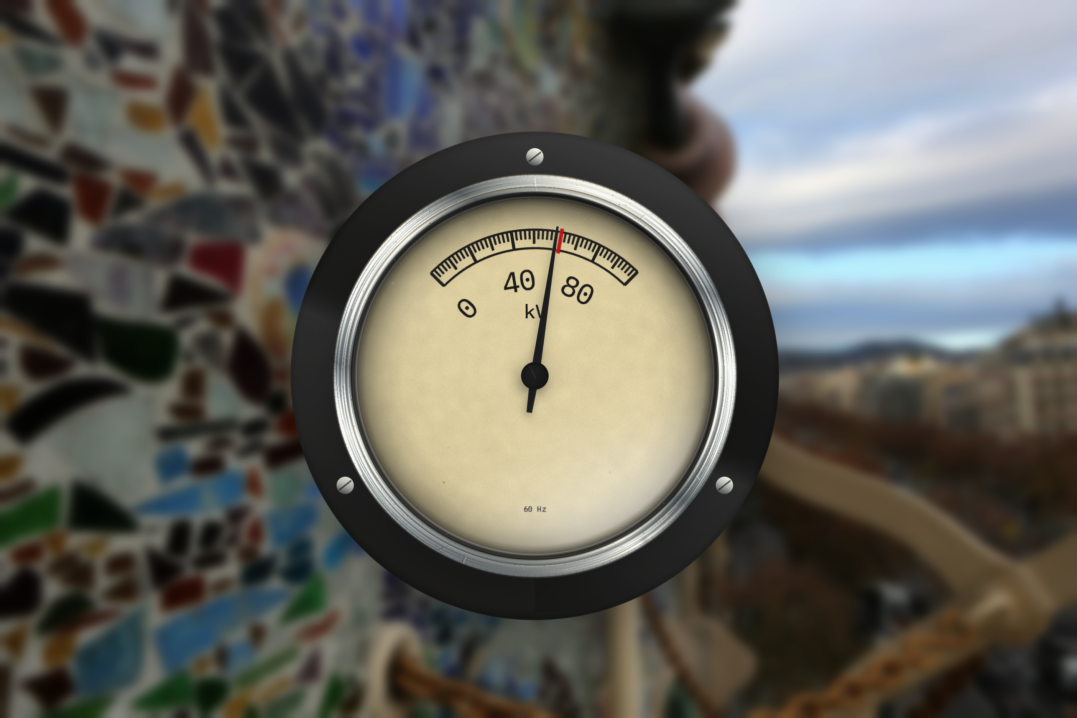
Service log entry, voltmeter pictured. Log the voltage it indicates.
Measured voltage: 60 kV
